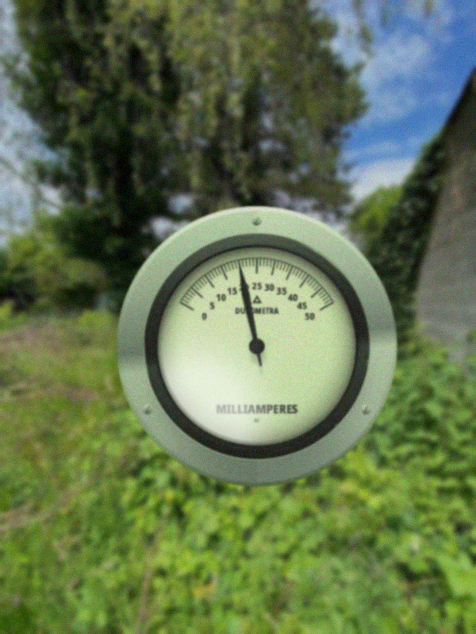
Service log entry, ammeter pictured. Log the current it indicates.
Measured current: 20 mA
